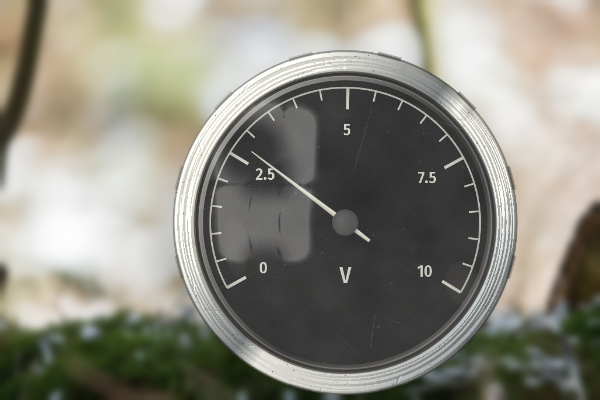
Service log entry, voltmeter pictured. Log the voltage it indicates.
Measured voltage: 2.75 V
